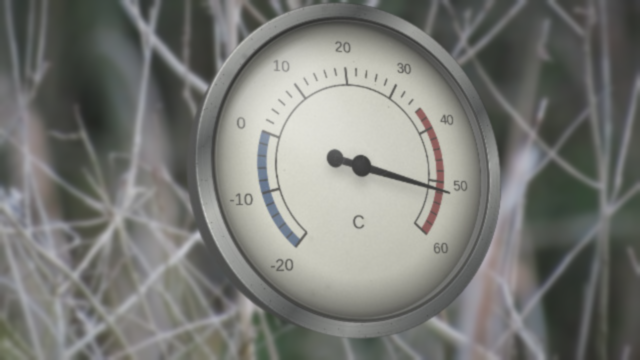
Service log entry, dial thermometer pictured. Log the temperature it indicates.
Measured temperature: 52 °C
